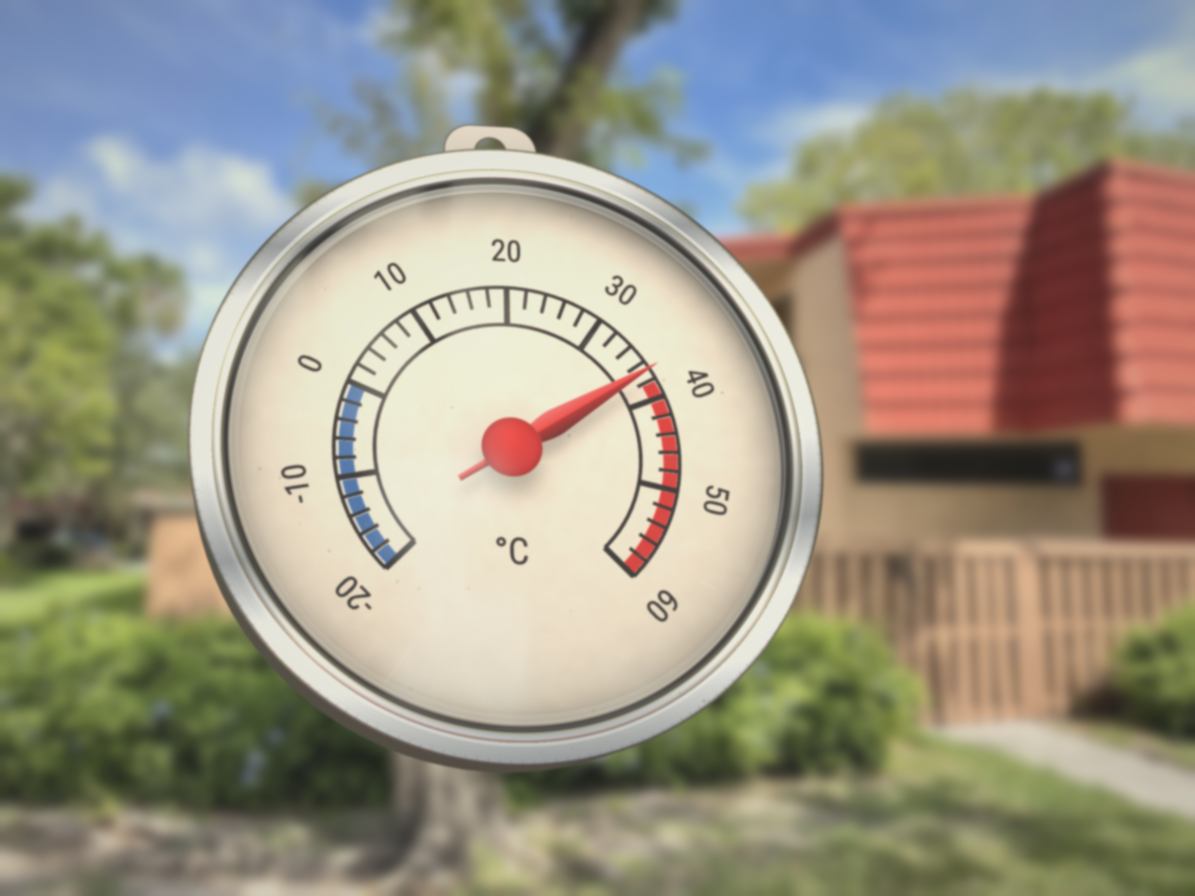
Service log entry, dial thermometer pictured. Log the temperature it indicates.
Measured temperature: 37 °C
